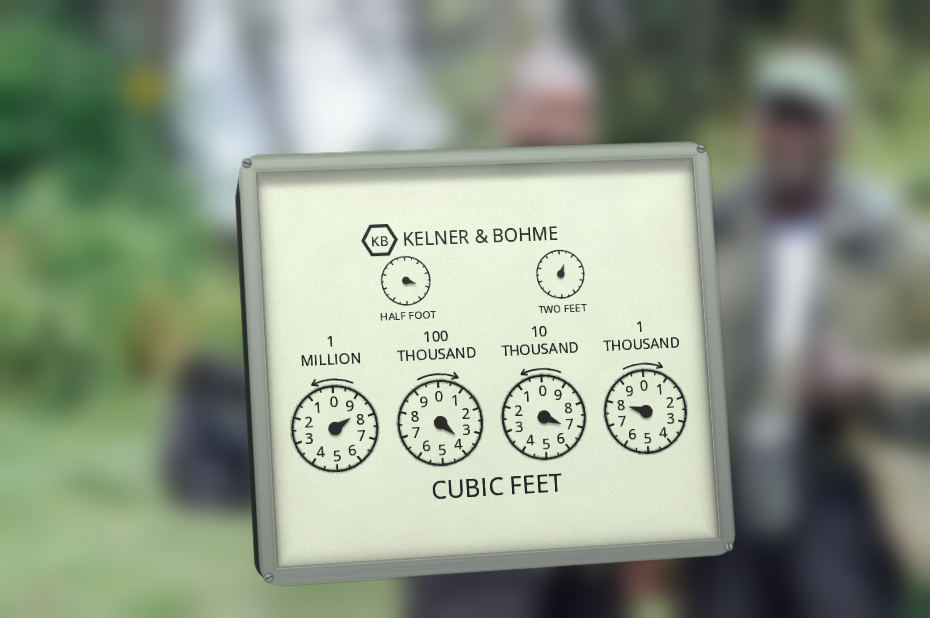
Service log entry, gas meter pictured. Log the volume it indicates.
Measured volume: 836800 ft³
